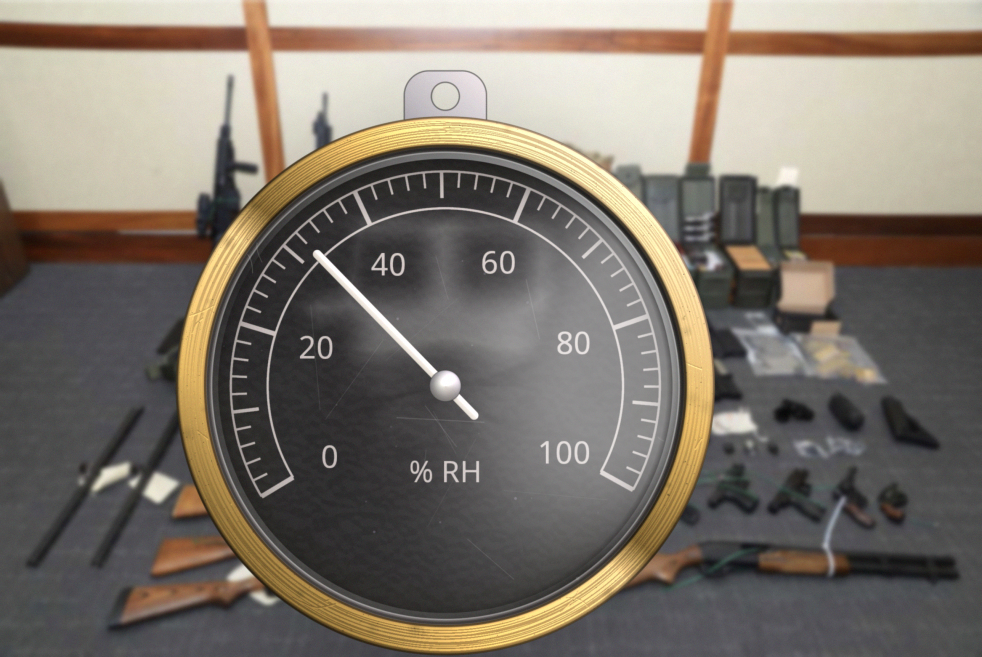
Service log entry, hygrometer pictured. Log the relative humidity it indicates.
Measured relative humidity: 32 %
